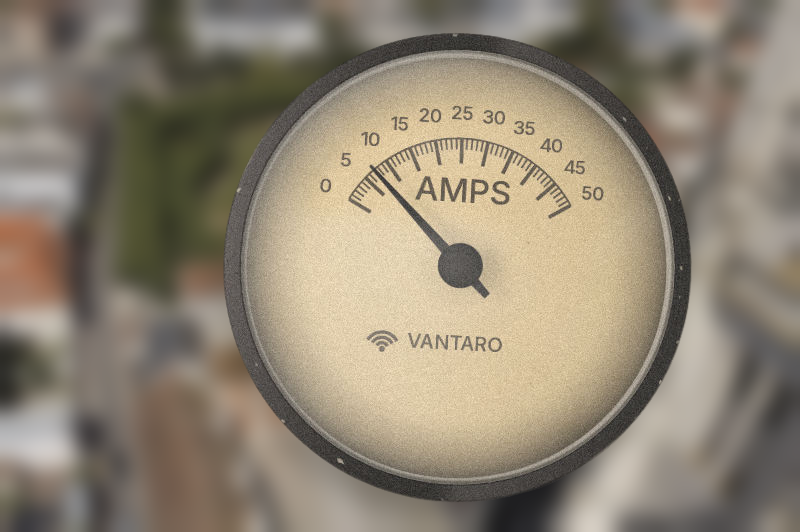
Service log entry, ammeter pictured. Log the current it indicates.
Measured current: 7 A
